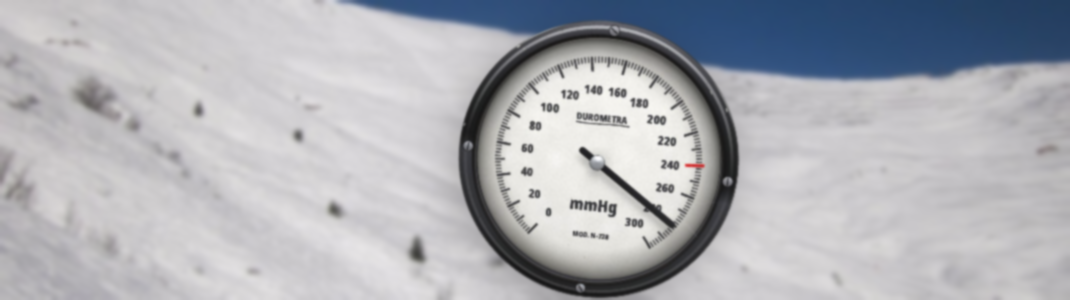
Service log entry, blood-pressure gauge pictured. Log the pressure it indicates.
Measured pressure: 280 mmHg
